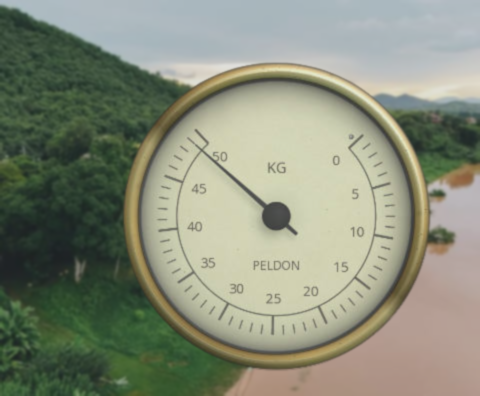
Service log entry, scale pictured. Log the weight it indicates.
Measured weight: 49 kg
